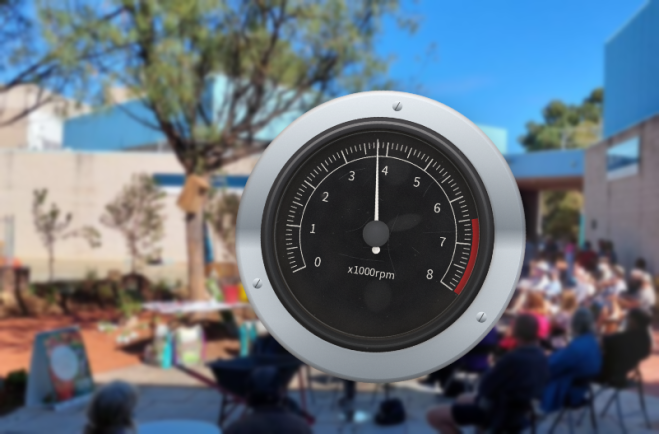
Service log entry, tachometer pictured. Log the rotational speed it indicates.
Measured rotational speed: 3800 rpm
